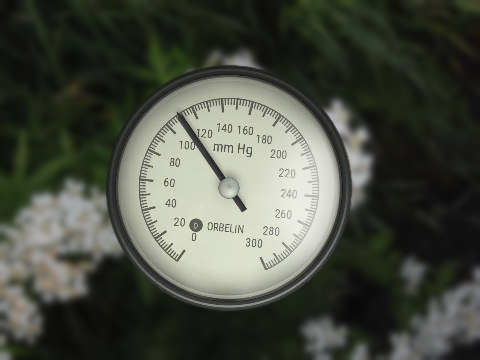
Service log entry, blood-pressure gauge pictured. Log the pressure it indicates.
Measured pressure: 110 mmHg
